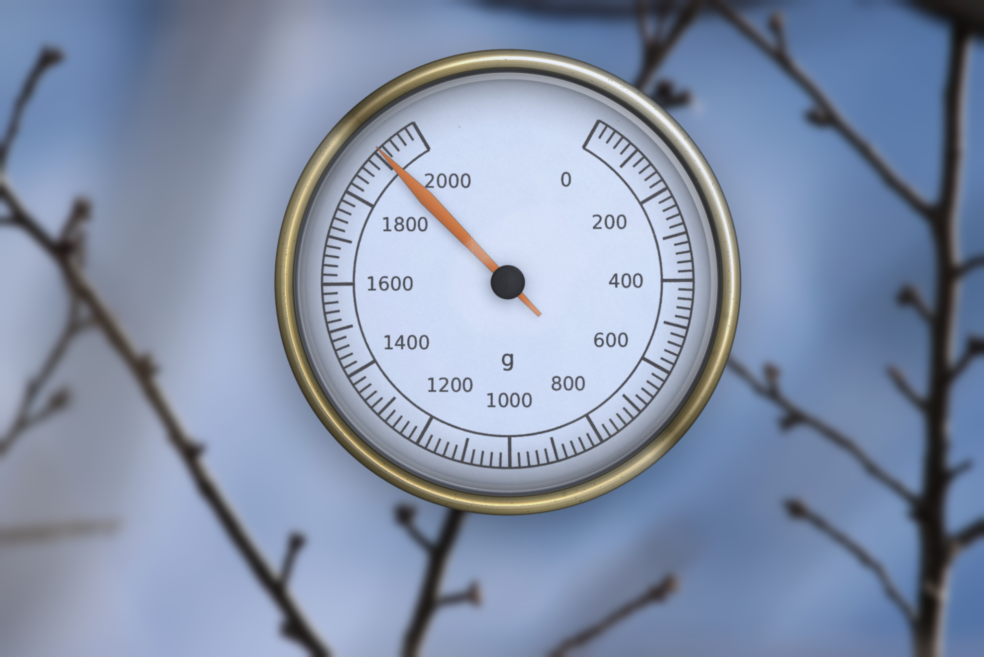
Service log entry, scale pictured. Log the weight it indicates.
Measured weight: 1910 g
